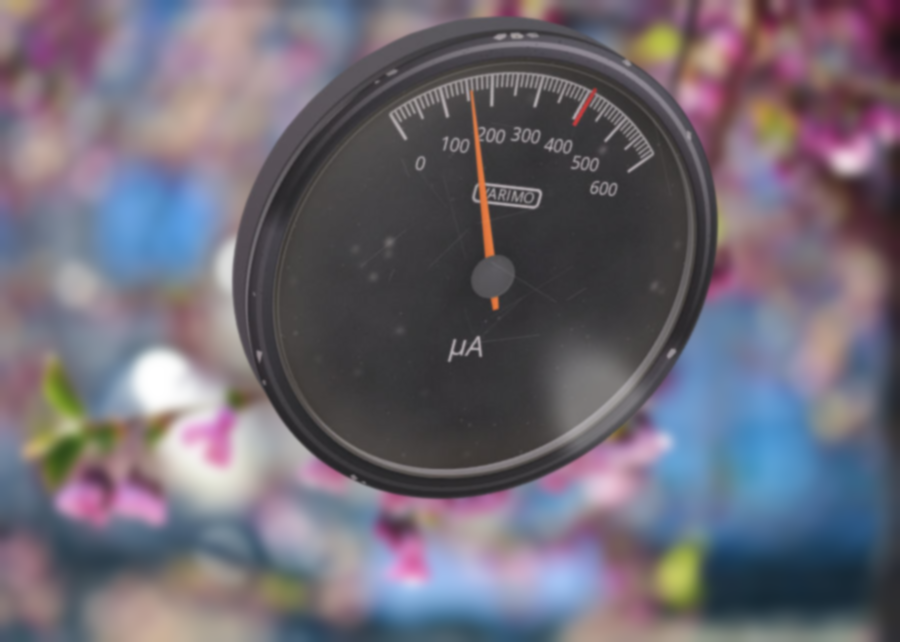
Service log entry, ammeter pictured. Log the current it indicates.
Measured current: 150 µA
